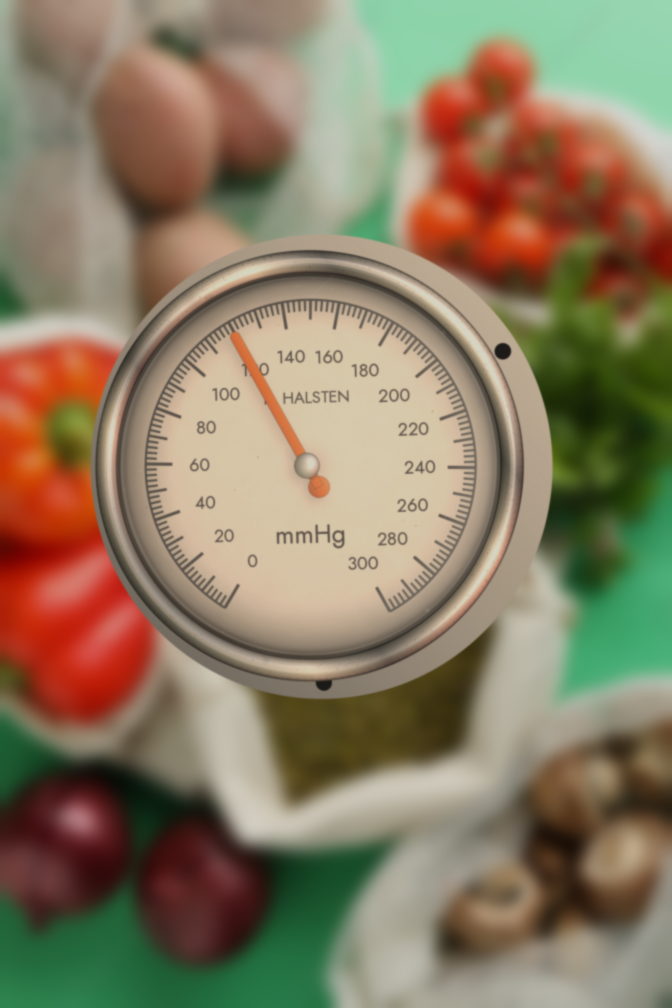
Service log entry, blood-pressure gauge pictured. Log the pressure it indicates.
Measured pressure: 120 mmHg
